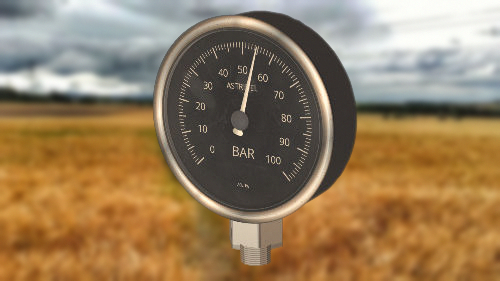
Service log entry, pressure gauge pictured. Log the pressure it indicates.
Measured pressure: 55 bar
